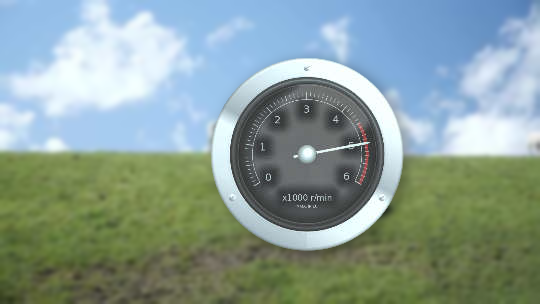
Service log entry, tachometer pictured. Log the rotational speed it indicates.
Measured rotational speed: 5000 rpm
